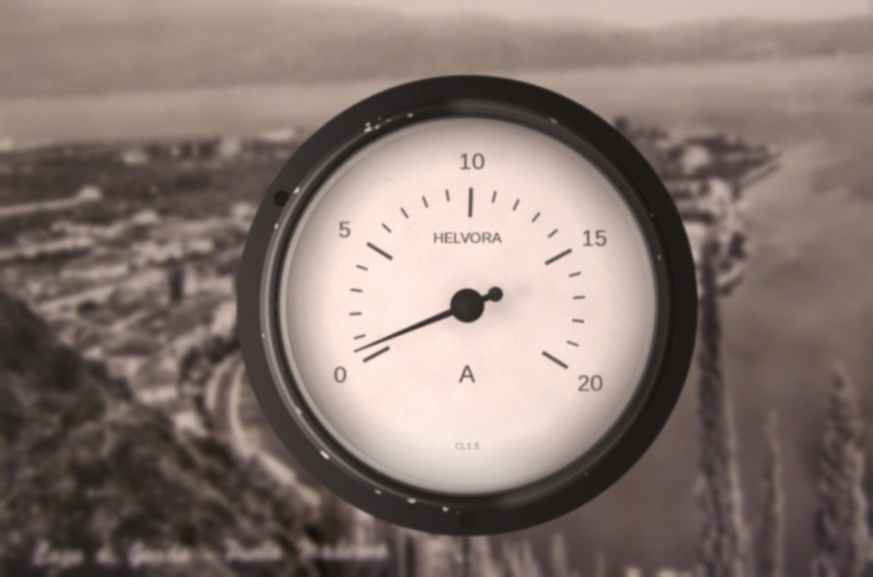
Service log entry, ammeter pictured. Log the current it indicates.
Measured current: 0.5 A
